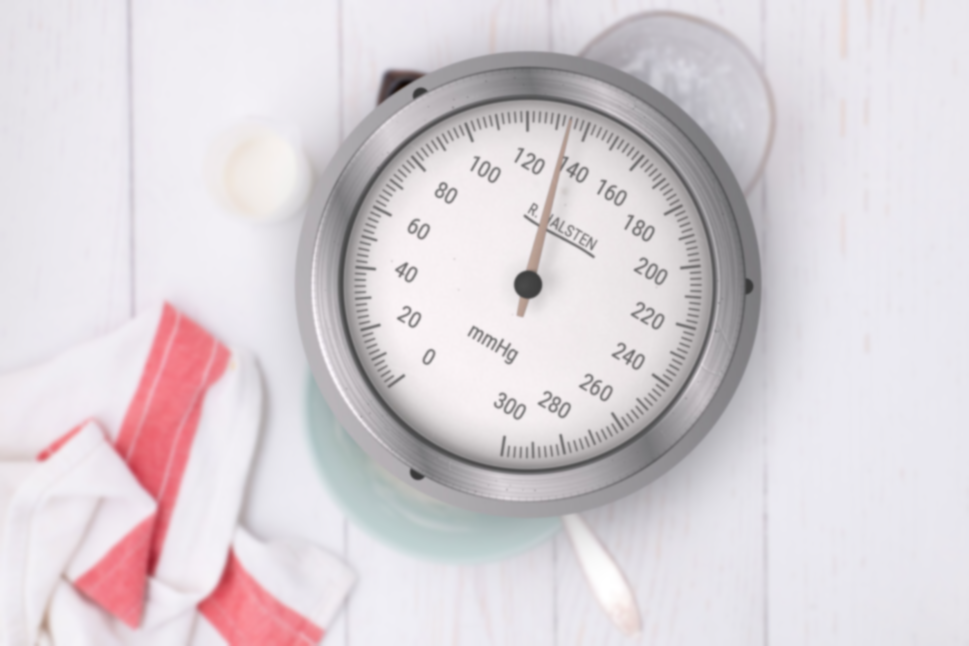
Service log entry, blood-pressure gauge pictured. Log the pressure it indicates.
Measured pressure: 134 mmHg
